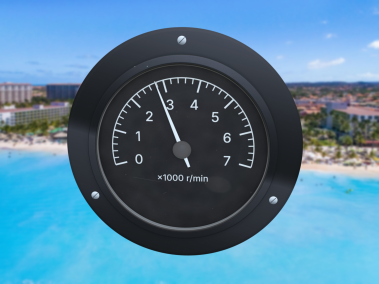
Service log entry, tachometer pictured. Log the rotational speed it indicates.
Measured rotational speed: 2800 rpm
